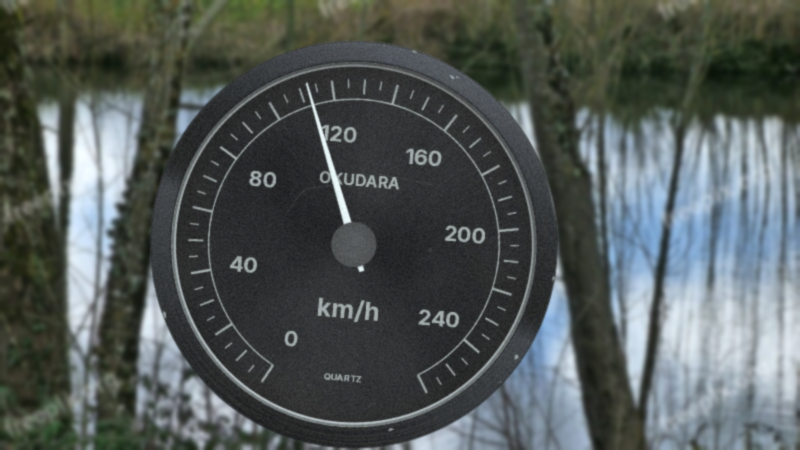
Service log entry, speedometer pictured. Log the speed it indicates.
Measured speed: 112.5 km/h
